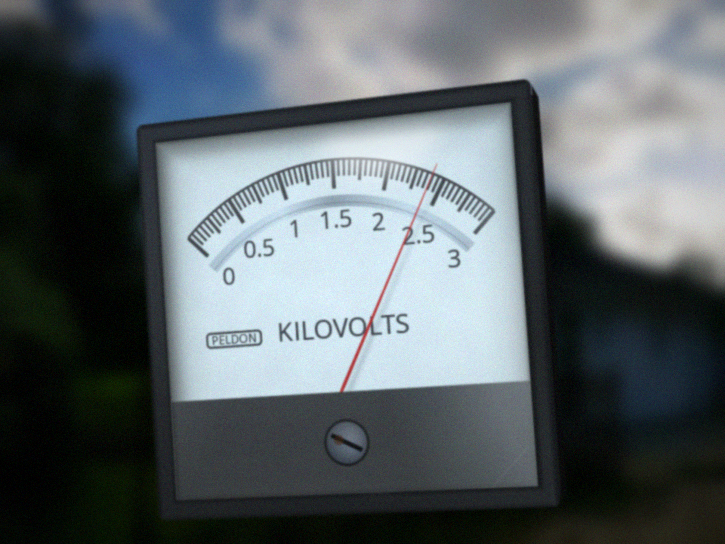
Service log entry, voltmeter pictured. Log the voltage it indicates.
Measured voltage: 2.4 kV
